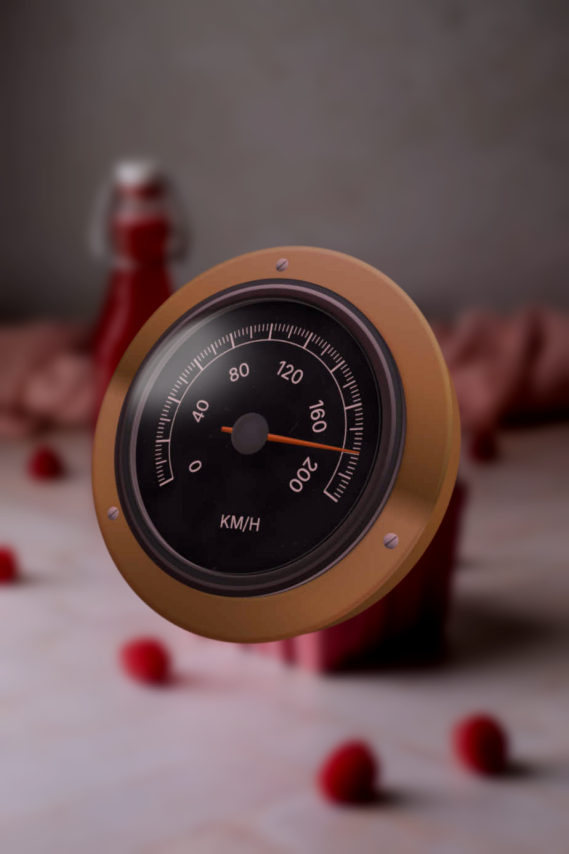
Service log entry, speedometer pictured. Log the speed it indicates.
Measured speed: 180 km/h
